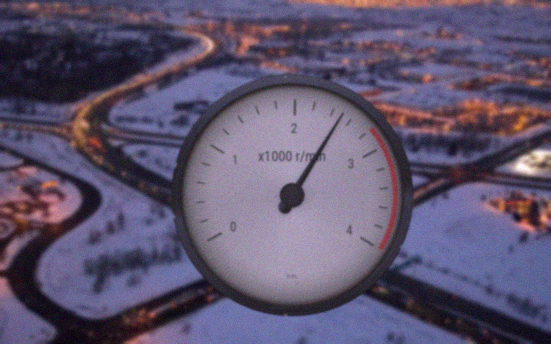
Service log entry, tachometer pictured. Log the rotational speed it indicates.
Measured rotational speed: 2500 rpm
